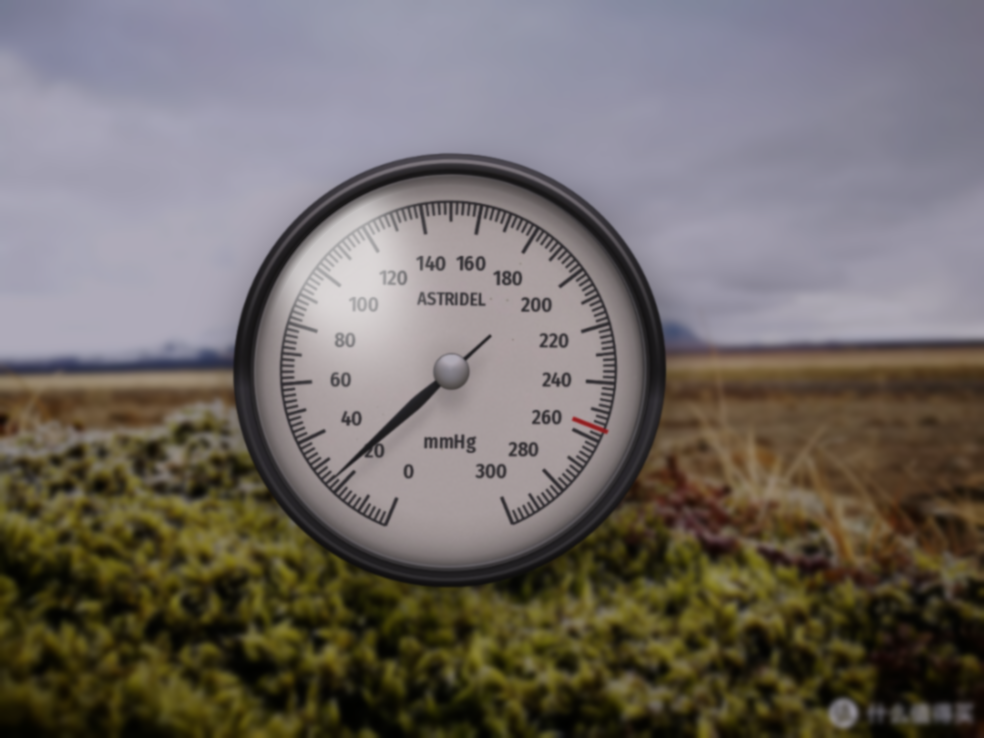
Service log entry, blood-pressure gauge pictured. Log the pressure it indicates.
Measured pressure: 24 mmHg
